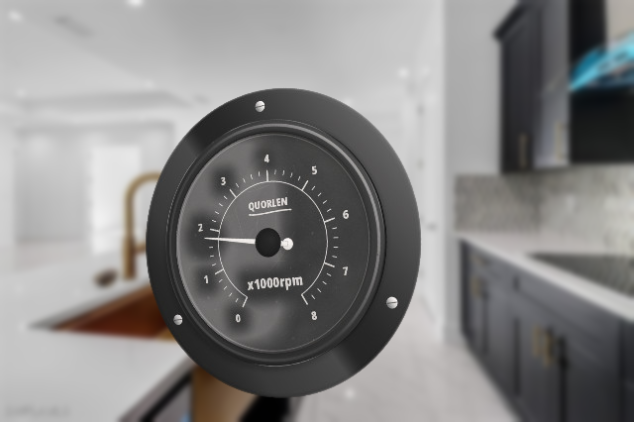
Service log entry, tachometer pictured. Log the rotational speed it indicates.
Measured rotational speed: 1800 rpm
